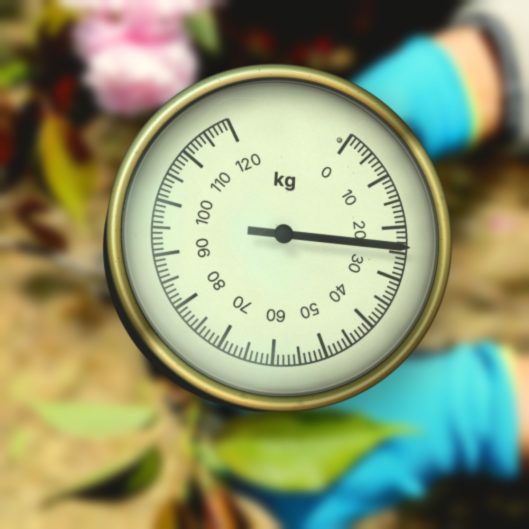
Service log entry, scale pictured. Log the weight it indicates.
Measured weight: 24 kg
